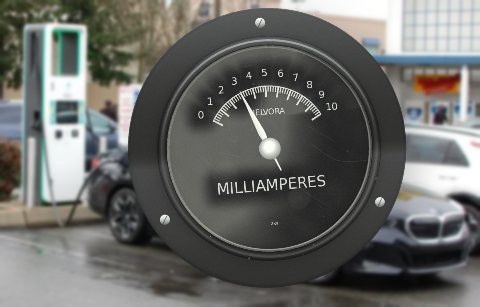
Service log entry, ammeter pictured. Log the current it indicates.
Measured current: 3 mA
